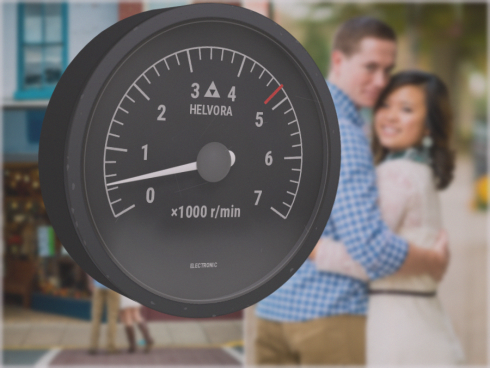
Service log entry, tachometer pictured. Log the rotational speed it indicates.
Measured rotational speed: 500 rpm
